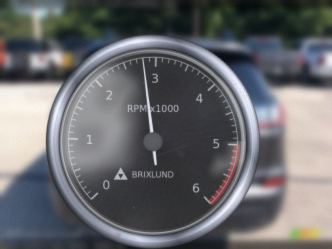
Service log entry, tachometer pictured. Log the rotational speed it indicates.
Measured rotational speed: 2800 rpm
